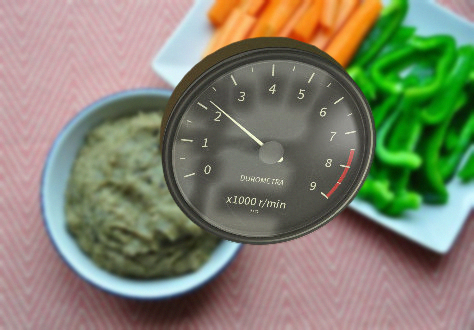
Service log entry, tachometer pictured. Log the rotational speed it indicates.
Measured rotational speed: 2250 rpm
